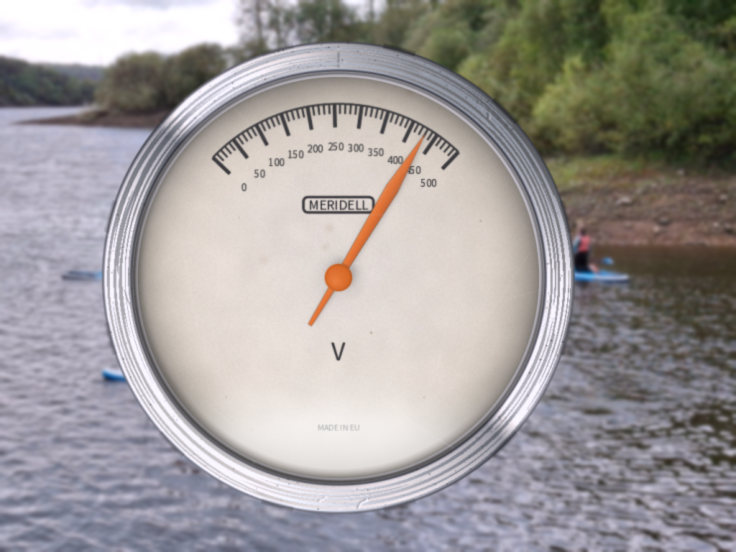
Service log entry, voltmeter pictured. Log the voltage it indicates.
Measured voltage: 430 V
